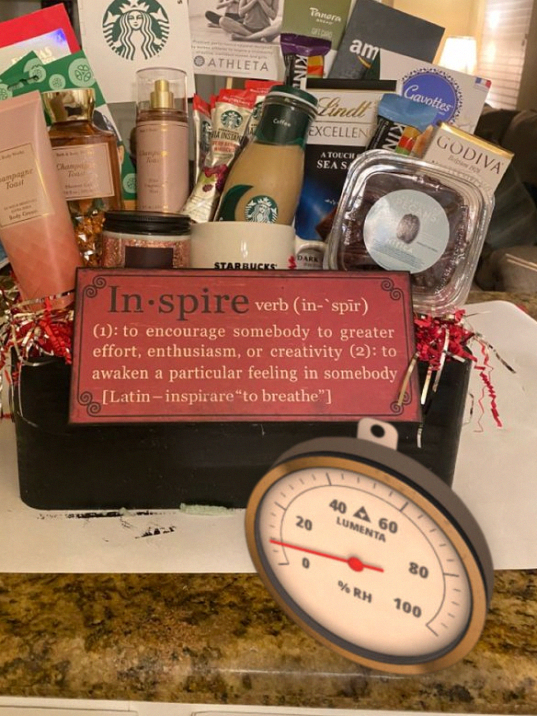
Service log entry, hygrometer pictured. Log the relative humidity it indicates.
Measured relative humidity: 8 %
